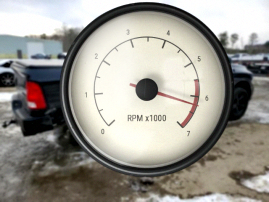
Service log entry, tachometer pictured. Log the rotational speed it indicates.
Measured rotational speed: 6250 rpm
